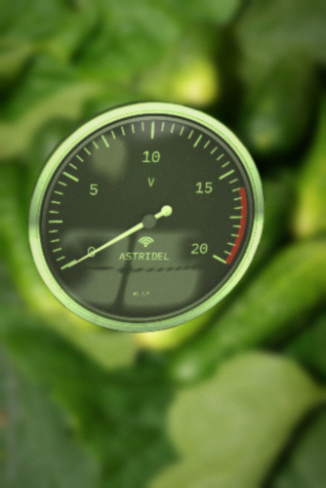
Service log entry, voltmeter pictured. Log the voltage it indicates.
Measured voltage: 0 V
